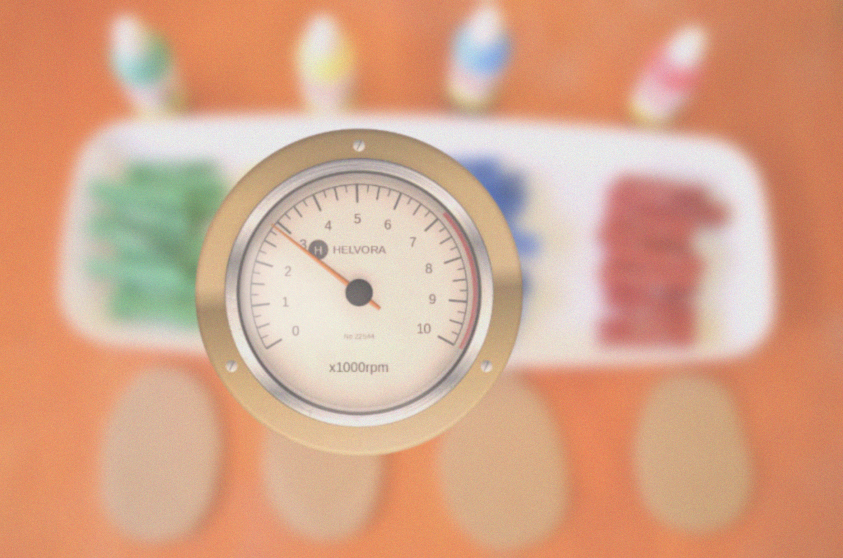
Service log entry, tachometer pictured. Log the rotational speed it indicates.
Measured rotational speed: 2875 rpm
